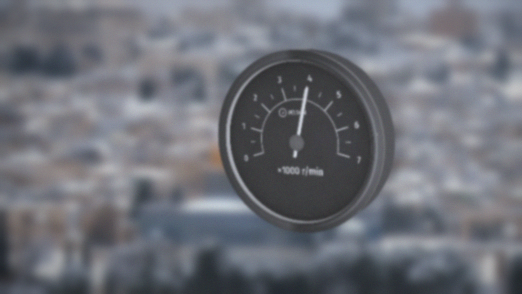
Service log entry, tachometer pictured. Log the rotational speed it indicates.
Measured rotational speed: 4000 rpm
